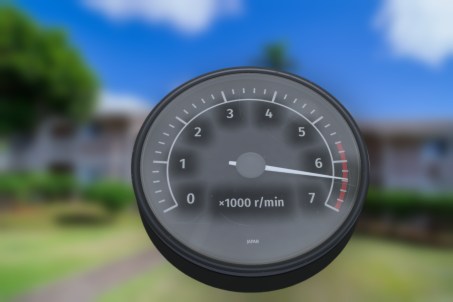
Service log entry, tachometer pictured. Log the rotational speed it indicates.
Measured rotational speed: 6400 rpm
